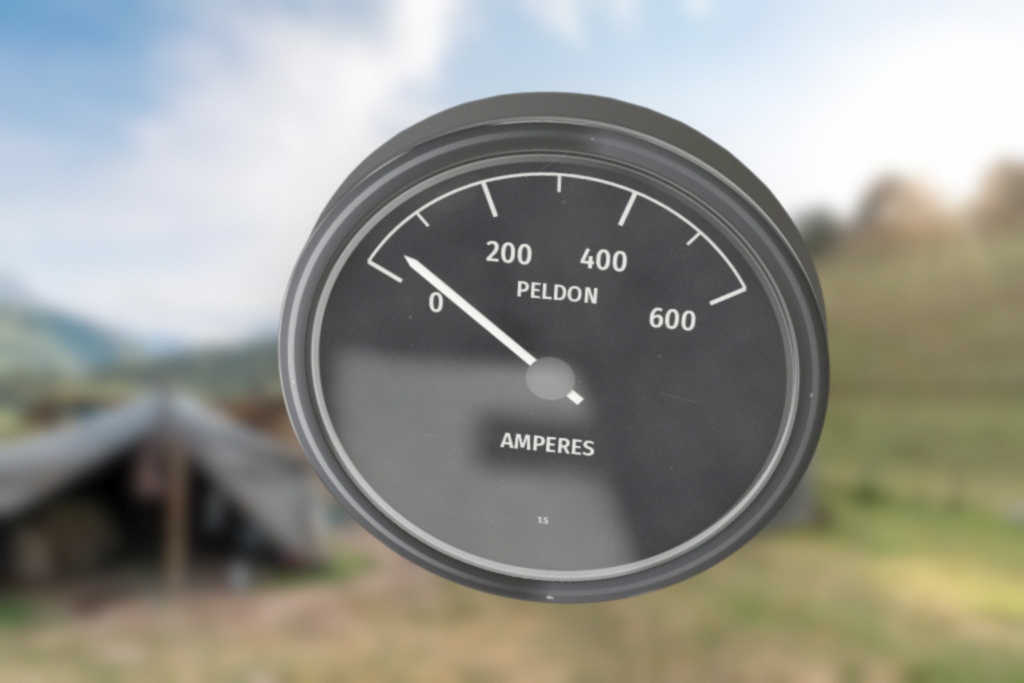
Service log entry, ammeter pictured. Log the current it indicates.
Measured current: 50 A
